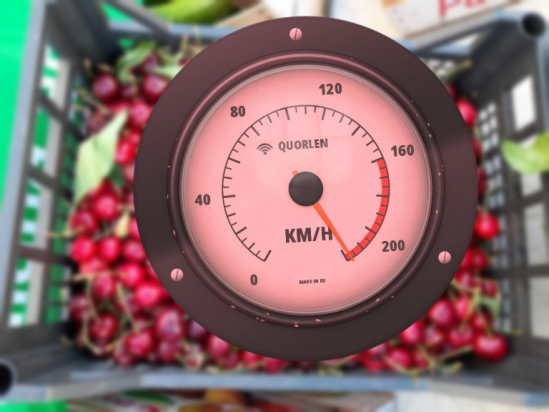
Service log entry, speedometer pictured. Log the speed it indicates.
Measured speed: 217.5 km/h
